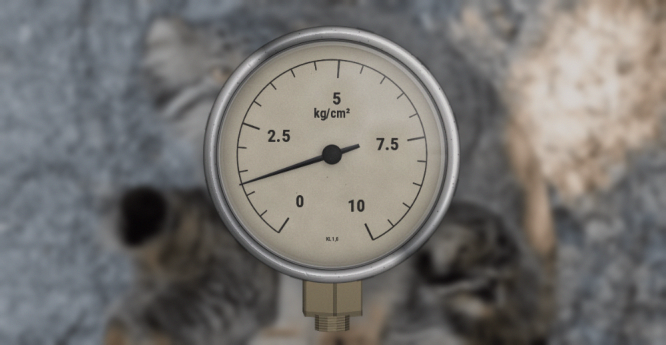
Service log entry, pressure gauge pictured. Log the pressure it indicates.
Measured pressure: 1.25 kg/cm²
